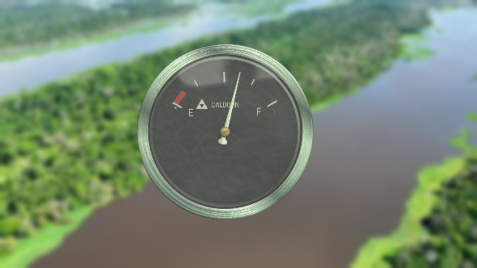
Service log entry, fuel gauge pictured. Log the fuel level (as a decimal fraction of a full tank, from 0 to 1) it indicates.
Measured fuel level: 0.625
